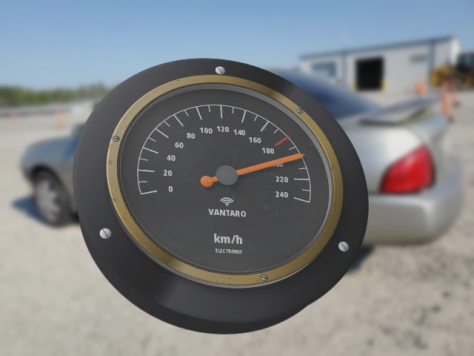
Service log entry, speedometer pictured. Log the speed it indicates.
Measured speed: 200 km/h
